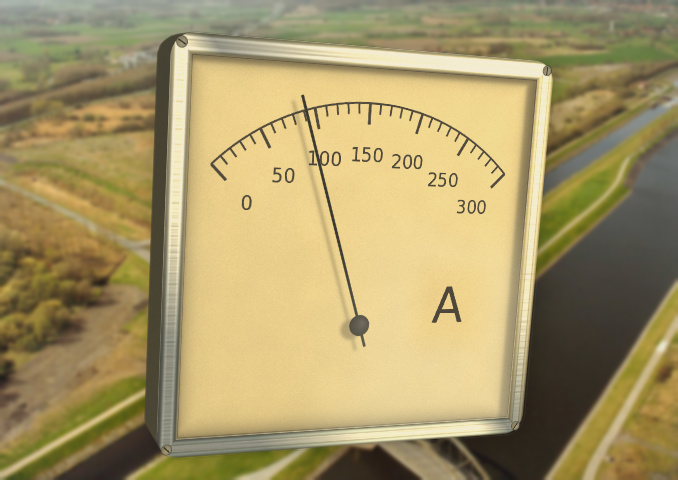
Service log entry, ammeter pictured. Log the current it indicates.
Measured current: 90 A
